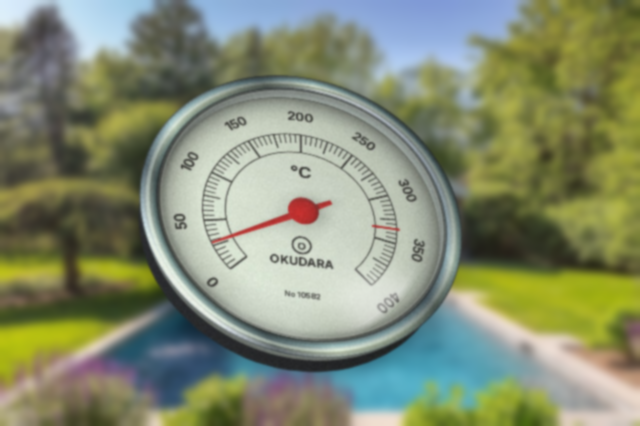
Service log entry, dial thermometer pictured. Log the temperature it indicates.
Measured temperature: 25 °C
